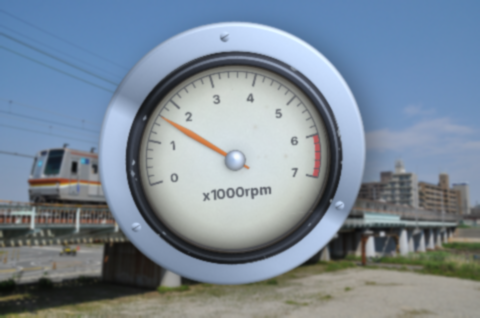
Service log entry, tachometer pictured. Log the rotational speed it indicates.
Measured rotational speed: 1600 rpm
